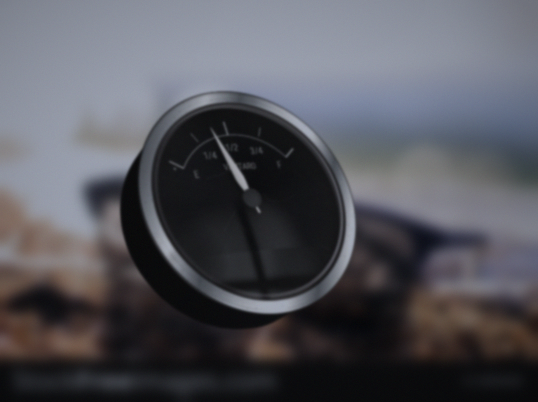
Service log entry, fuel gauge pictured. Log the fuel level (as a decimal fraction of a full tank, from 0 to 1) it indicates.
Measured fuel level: 0.375
